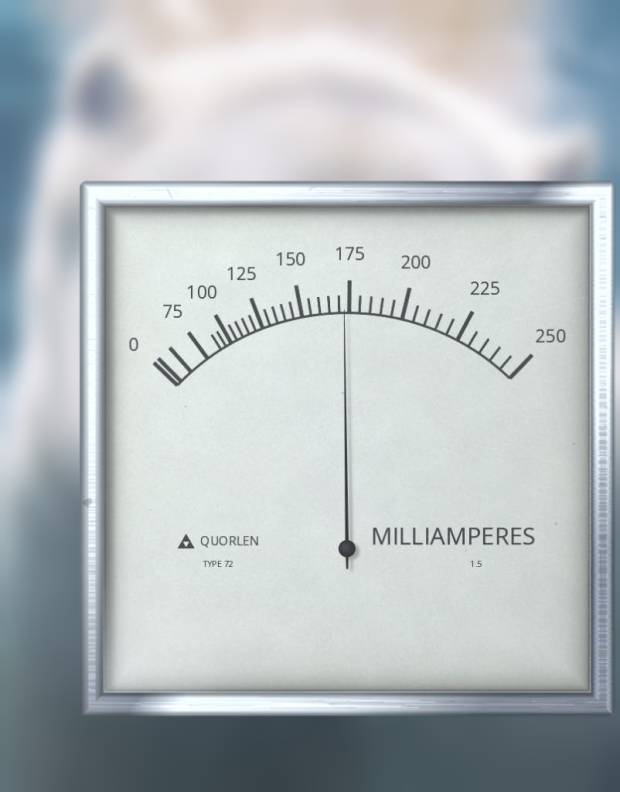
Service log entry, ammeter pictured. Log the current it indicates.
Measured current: 172.5 mA
